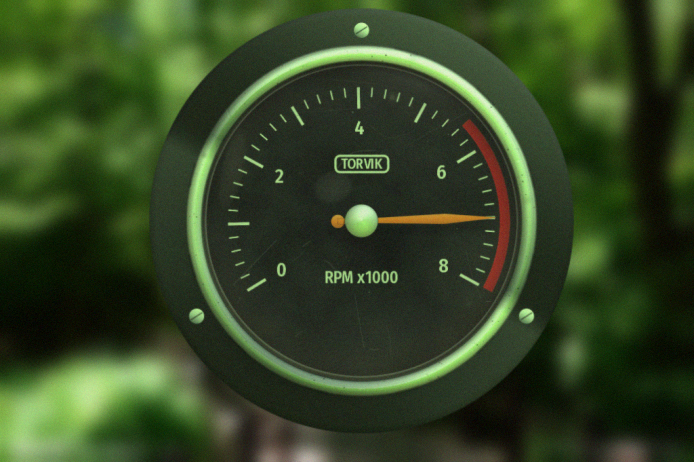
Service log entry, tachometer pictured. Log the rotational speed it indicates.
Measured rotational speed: 7000 rpm
